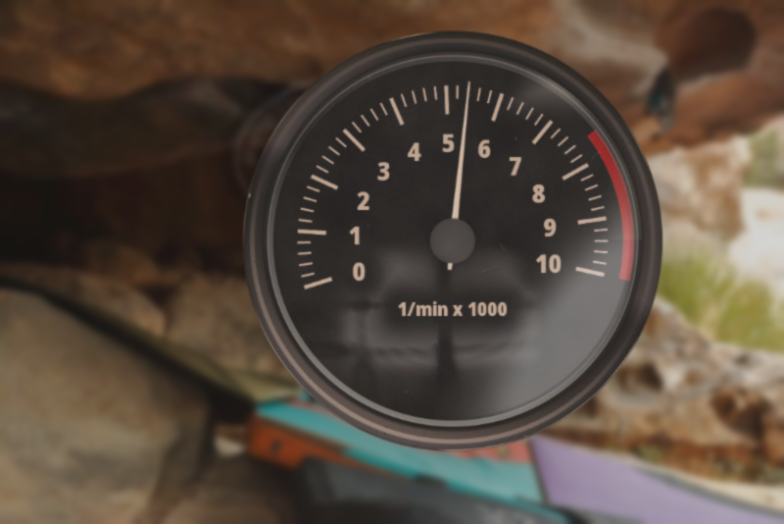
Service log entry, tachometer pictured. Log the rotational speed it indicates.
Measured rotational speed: 5400 rpm
